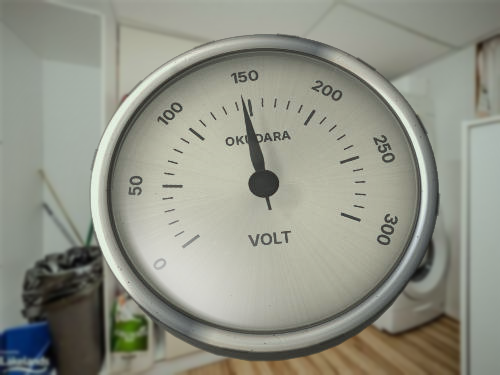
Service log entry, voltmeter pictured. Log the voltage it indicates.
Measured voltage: 145 V
